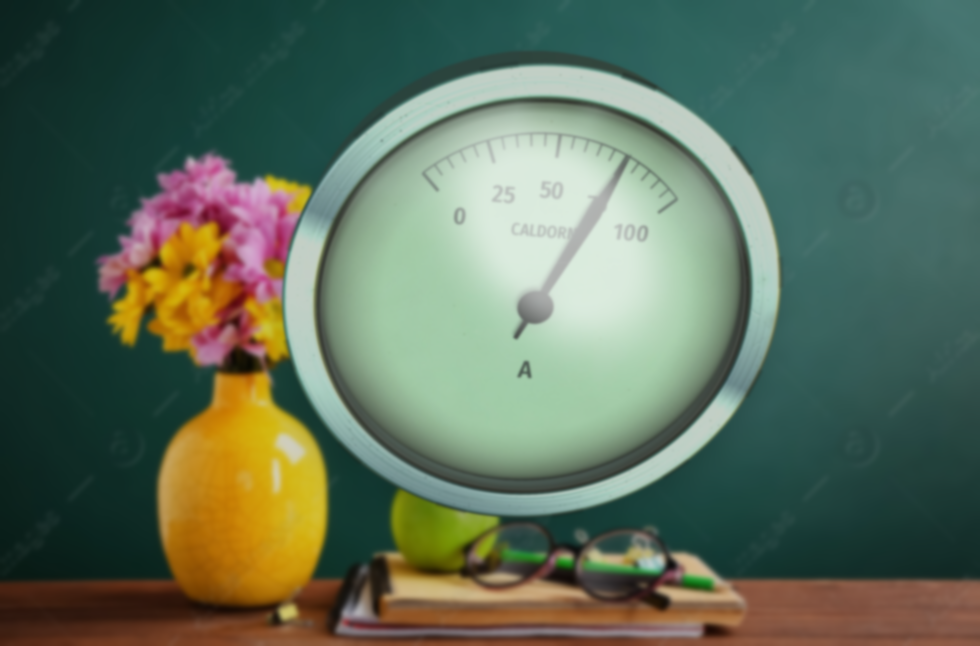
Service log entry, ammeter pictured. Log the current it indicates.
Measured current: 75 A
